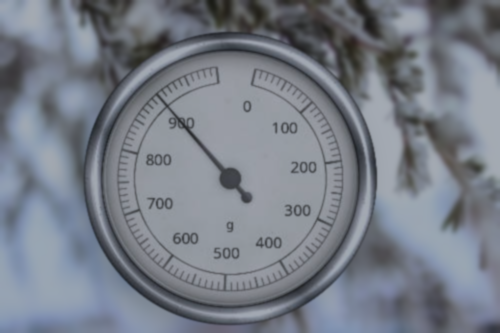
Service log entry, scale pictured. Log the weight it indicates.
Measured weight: 900 g
